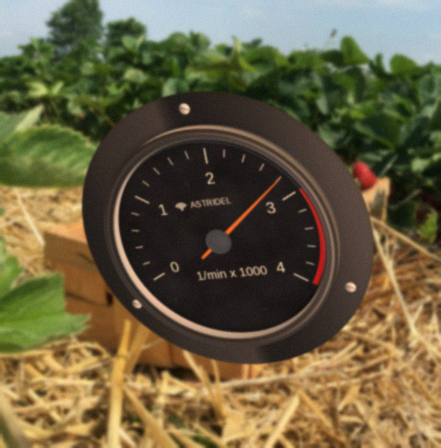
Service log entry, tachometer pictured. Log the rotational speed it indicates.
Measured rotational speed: 2800 rpm
